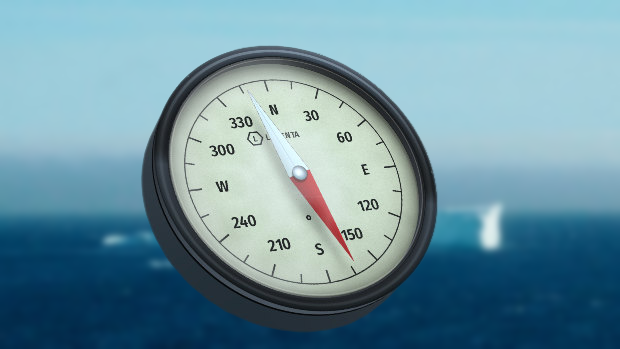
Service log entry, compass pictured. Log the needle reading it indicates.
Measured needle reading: 165 °
